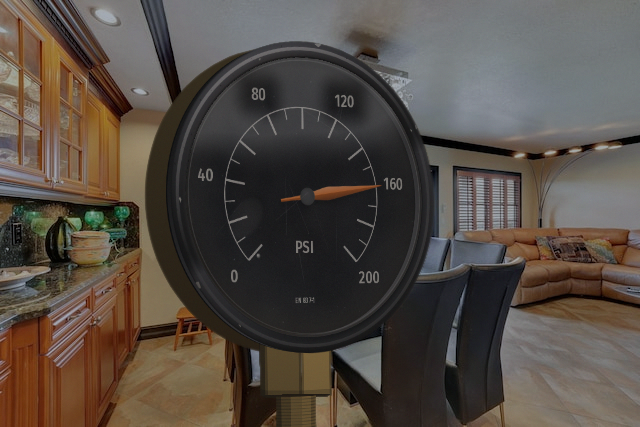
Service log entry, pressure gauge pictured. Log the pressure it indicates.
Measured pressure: 160 psi
